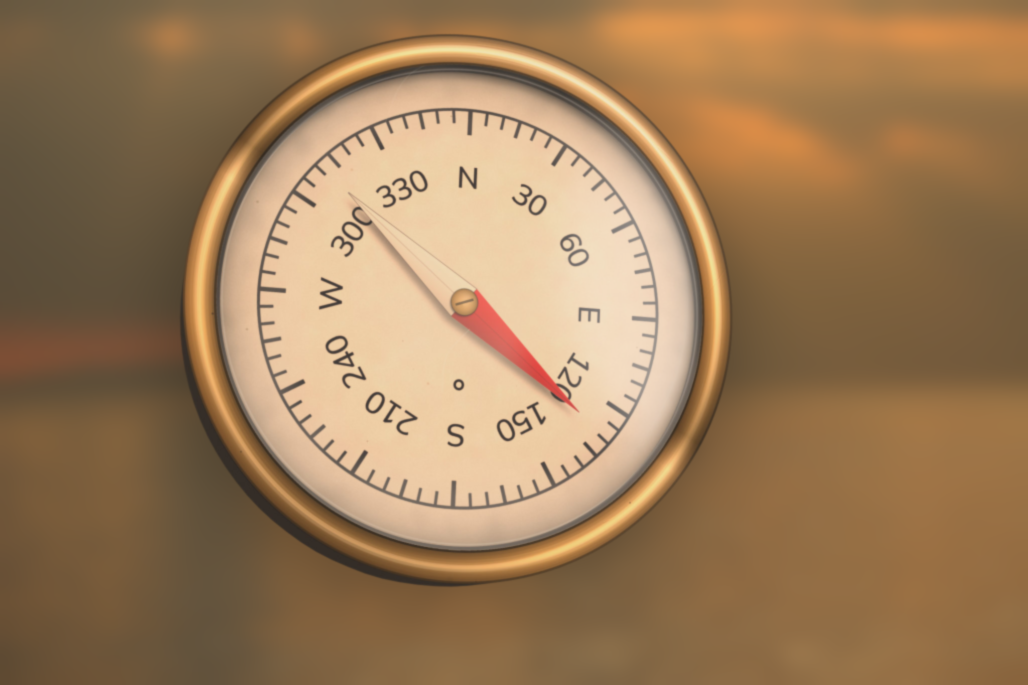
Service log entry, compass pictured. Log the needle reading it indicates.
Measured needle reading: 130 °
